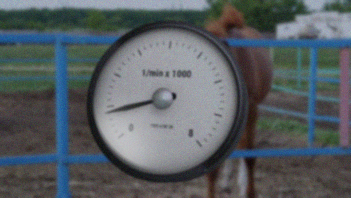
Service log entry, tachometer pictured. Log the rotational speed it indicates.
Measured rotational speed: 800 rpm
